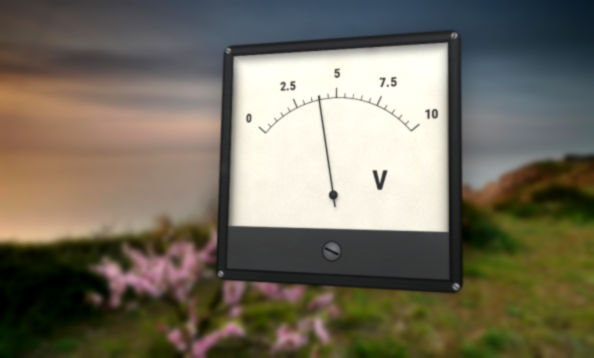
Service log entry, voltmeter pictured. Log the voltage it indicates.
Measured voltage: 4 V
